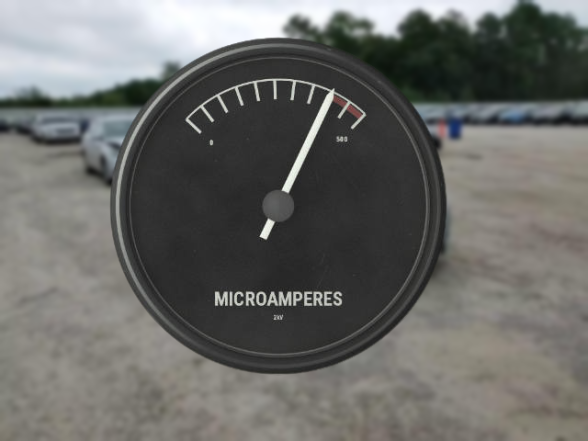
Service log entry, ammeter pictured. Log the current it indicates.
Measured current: 400 µA
